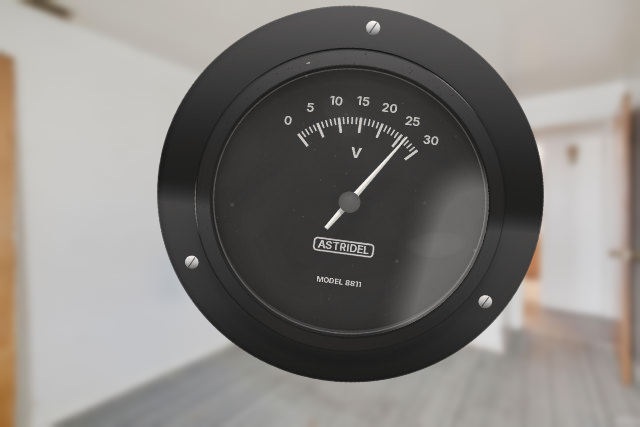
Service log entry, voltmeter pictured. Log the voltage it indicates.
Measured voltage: 26 V
